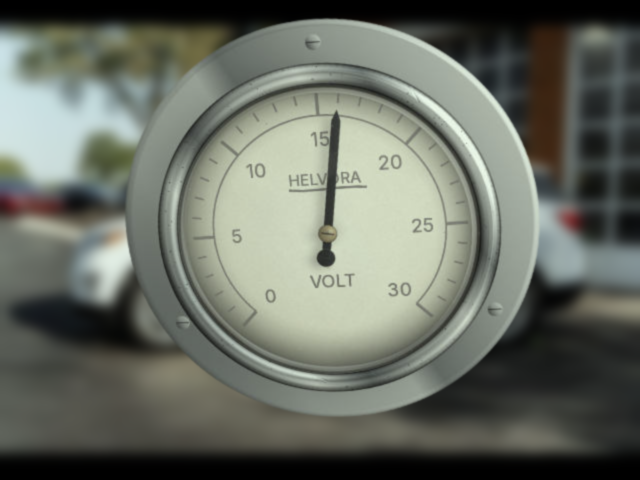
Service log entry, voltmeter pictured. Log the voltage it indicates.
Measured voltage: 16 V
